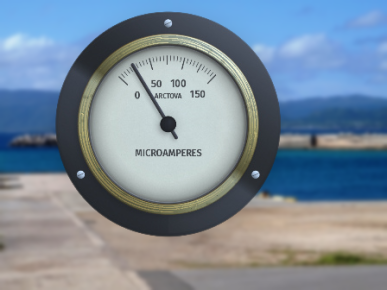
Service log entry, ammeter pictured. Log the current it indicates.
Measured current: 25 µA
